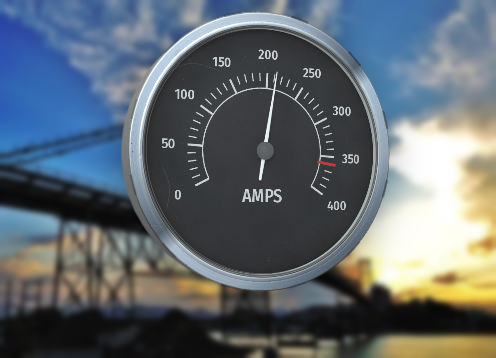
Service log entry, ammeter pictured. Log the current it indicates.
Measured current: 210 A
